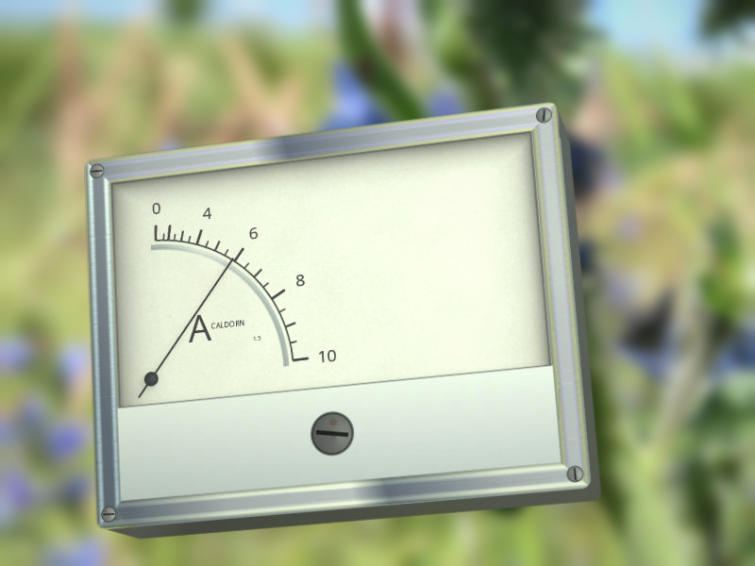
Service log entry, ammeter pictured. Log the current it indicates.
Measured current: 6 A
